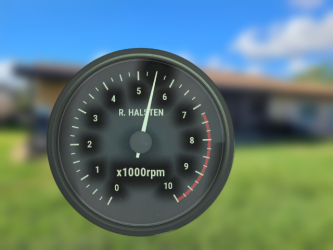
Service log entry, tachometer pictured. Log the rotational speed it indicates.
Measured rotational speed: 5500 rpm
